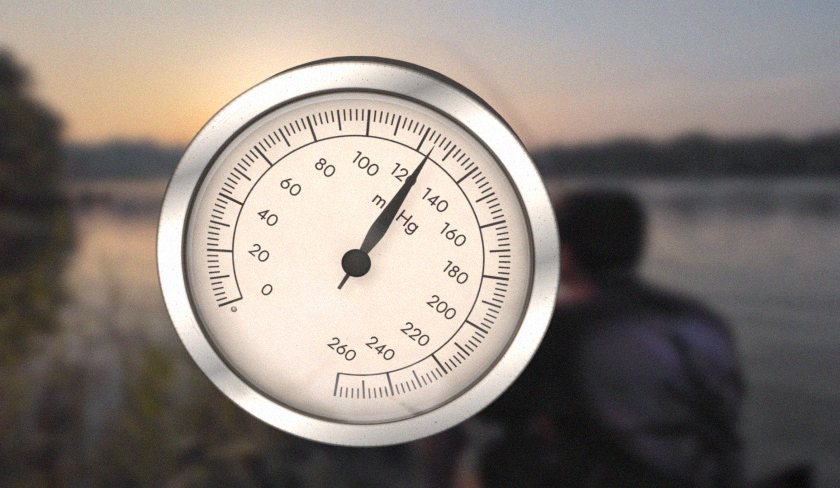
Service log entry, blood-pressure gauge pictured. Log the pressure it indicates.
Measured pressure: 124 mmHg
